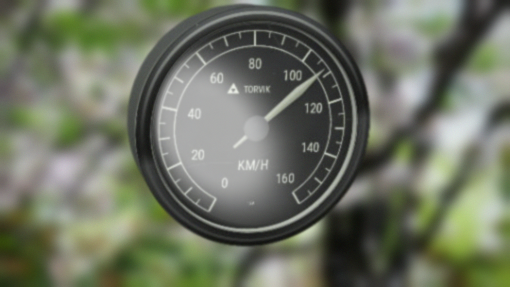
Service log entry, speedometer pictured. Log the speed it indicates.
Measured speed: 107.5 km/h
